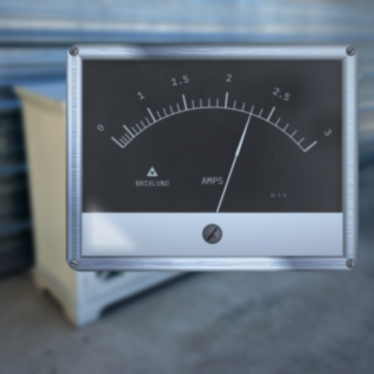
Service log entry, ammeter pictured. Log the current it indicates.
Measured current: 2.3 A
